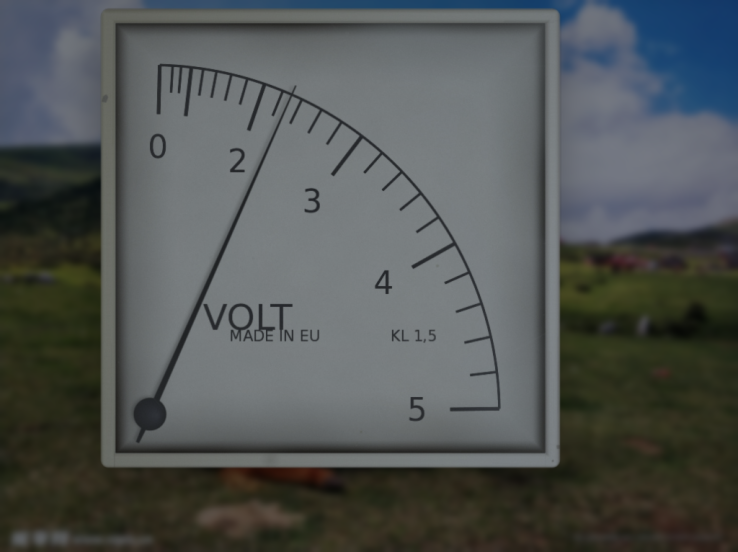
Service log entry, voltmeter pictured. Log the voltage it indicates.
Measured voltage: 2.3 V
